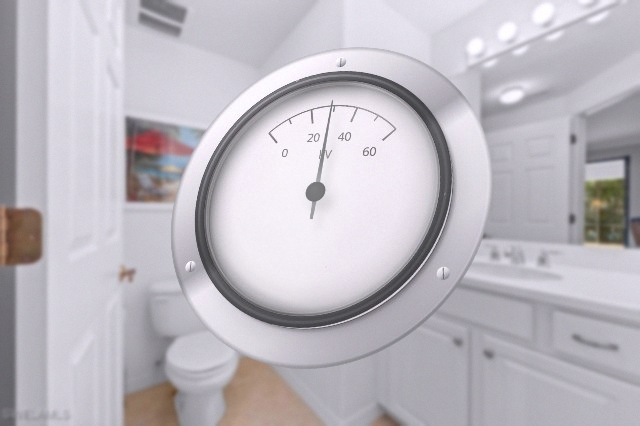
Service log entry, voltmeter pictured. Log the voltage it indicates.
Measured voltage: 30 kV
